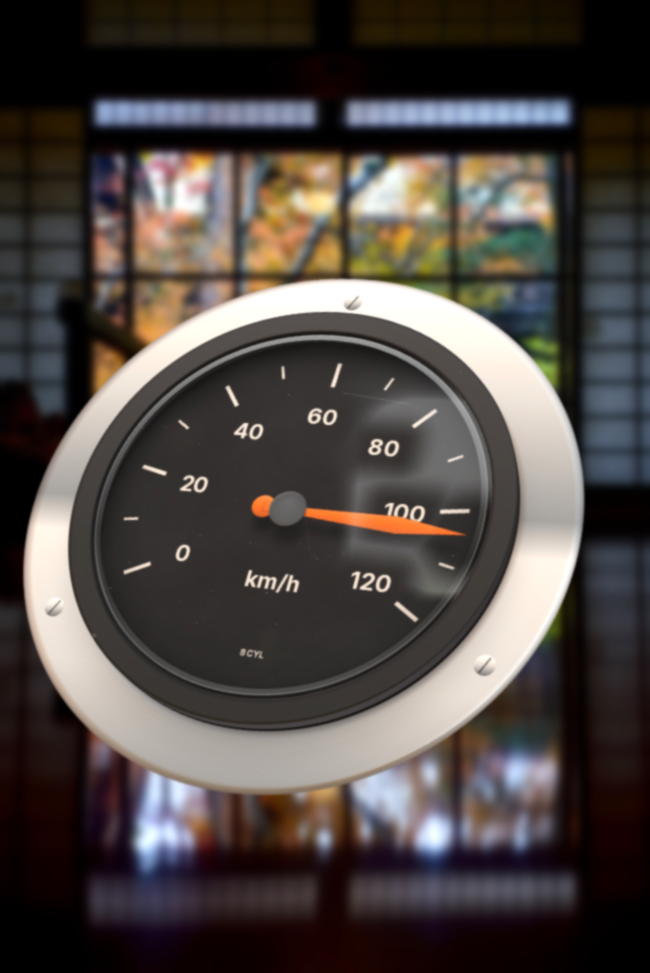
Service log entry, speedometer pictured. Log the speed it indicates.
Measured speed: 105 km/h
